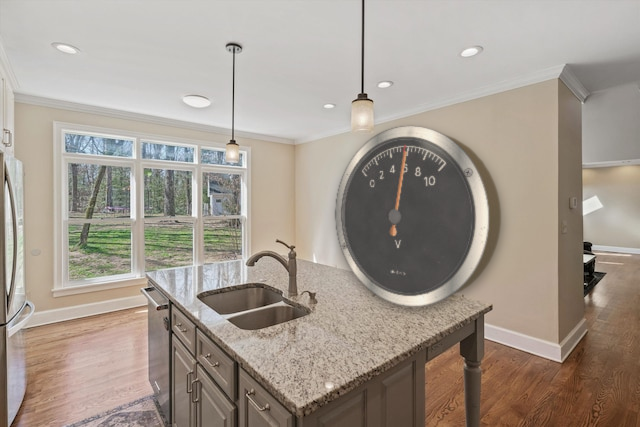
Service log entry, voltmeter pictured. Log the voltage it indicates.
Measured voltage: 6 V
